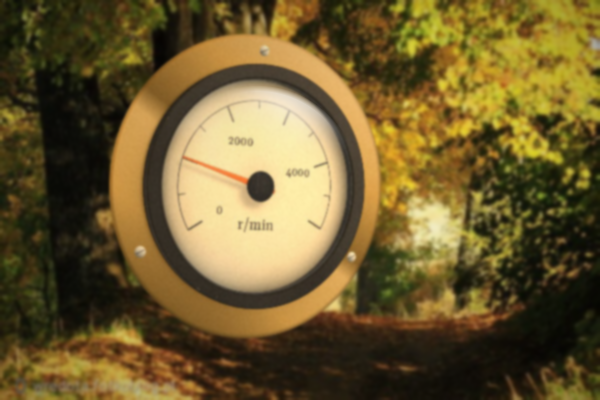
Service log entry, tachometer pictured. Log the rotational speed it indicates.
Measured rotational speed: 1000 rpm
